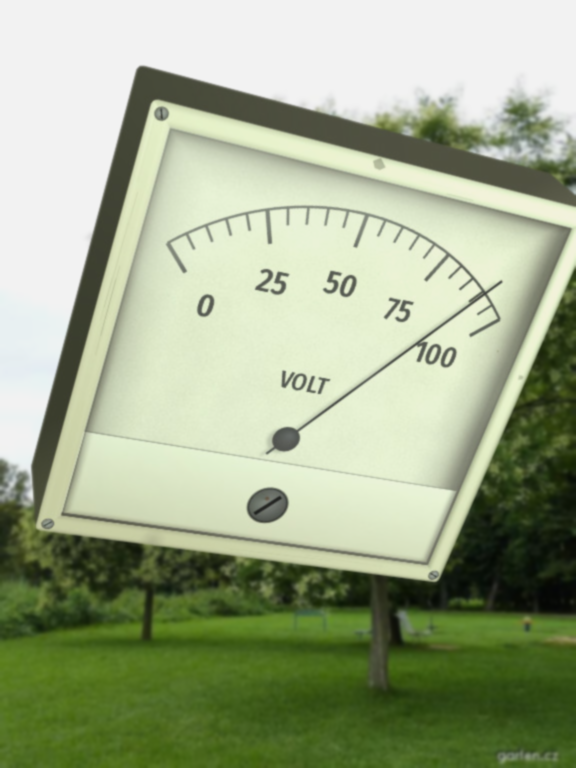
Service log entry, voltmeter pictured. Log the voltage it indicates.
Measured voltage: 90 V
